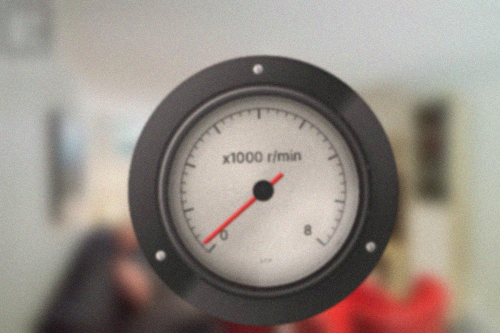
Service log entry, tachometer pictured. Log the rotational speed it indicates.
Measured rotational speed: 200 rpm
